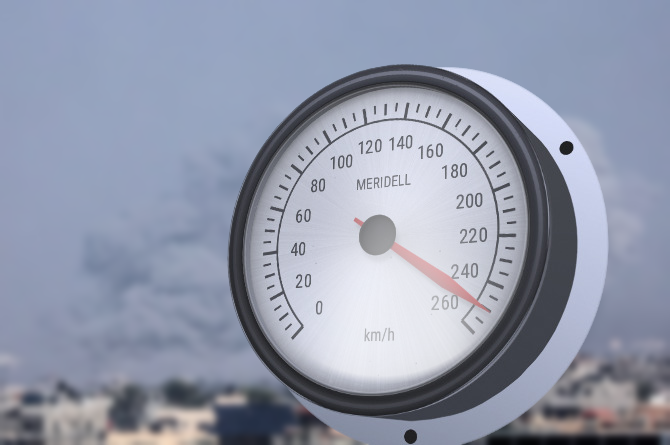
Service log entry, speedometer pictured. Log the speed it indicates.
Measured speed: 250 km/h
